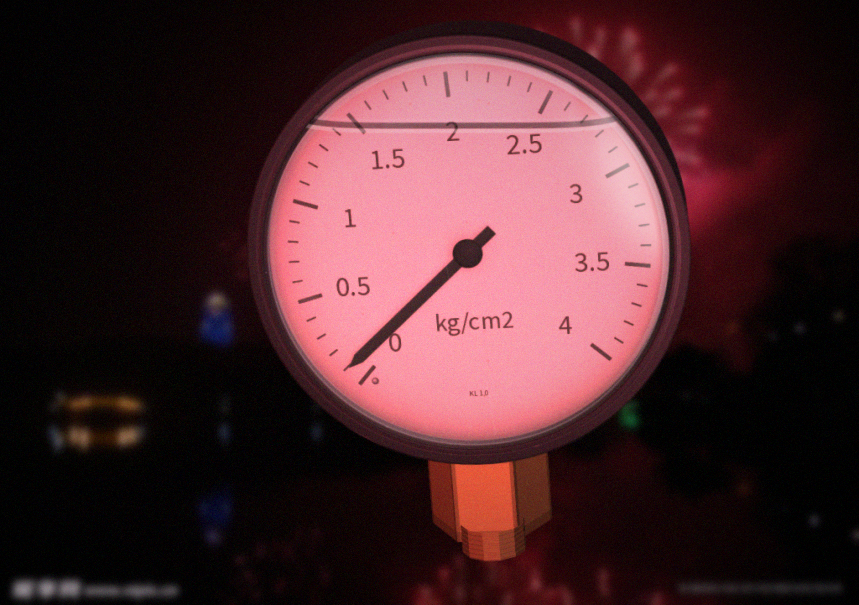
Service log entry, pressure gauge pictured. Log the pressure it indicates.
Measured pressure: 0.1 kg/cm²
